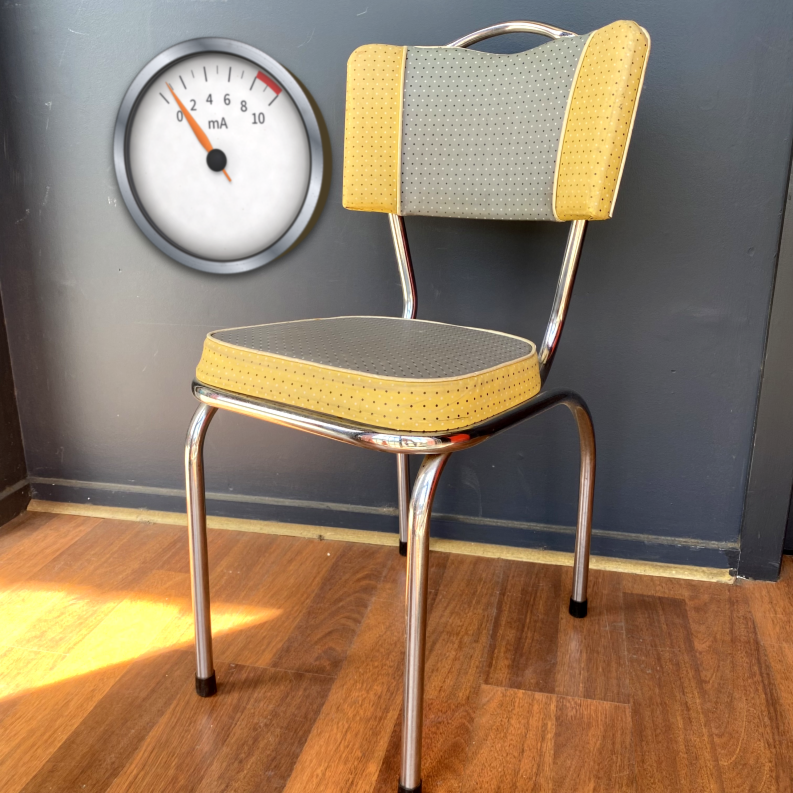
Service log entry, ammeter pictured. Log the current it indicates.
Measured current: 1 mA
